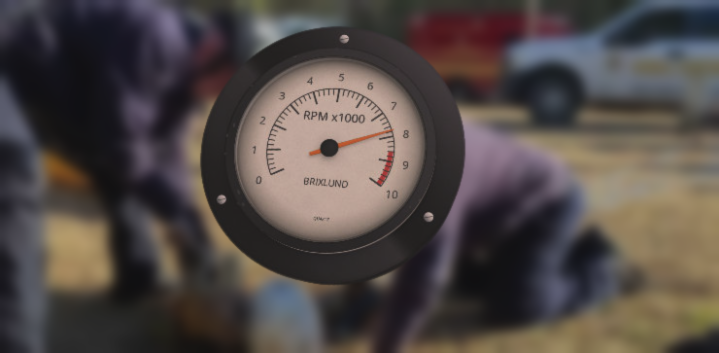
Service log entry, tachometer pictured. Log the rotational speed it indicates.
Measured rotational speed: 7800 rpm
